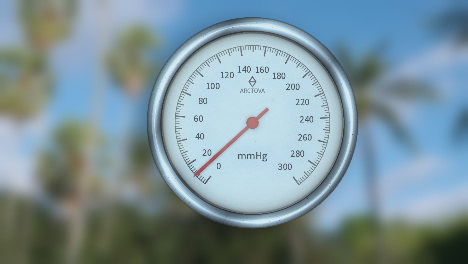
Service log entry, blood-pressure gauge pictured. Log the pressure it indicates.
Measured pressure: 10 mmHg
